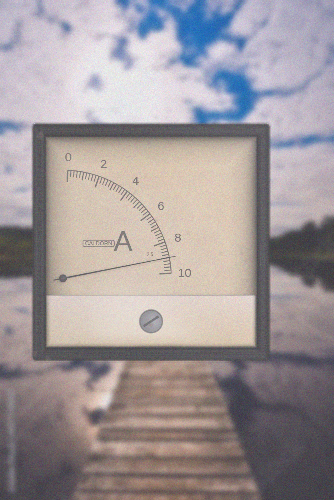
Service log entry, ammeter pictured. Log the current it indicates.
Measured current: 9 A
